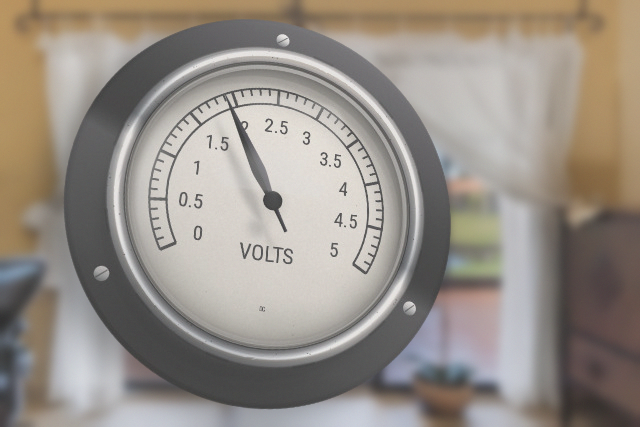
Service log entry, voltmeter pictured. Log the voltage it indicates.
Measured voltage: 1.9 V
